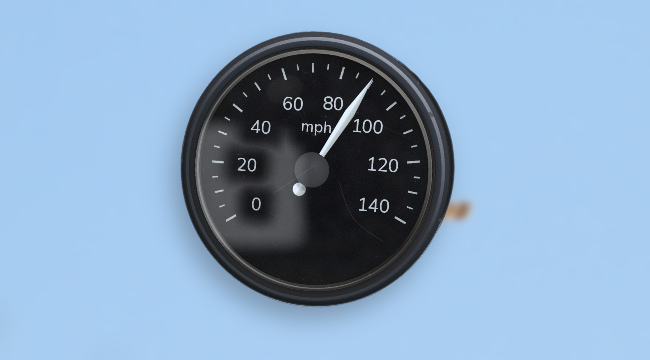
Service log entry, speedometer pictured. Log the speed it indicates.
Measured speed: 90 mph
